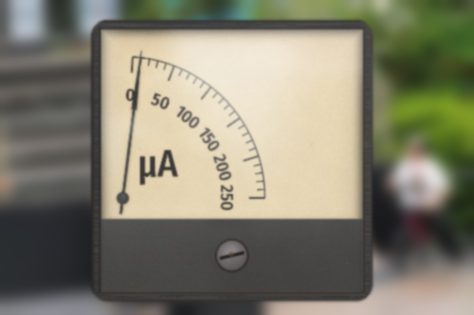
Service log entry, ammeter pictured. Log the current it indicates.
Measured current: 10 µA
